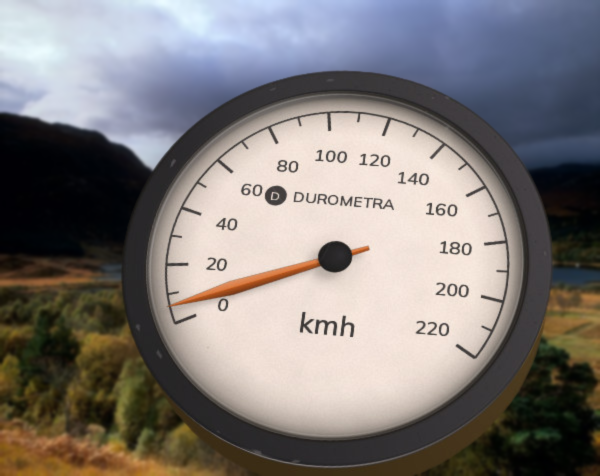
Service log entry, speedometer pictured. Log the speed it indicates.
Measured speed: 5 km/h
